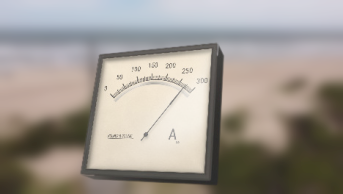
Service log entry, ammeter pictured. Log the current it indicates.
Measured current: 275 A
